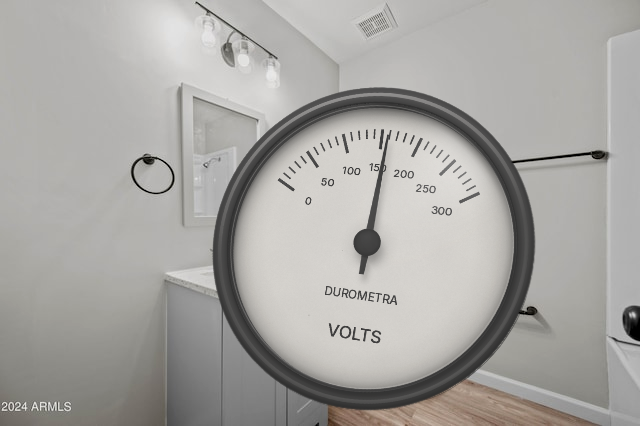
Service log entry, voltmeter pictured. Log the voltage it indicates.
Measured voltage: 160 V
